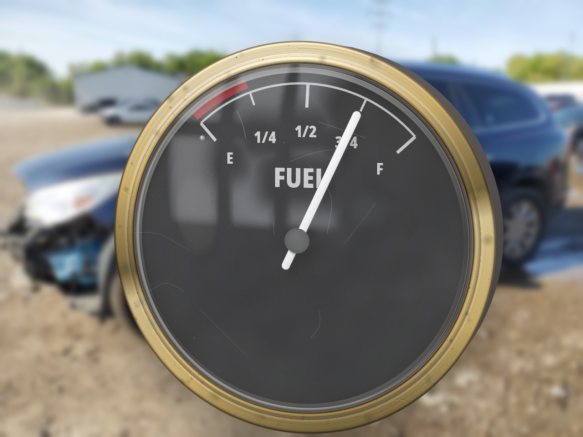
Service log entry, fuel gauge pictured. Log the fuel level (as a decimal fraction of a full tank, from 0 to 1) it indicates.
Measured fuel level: 0.75
